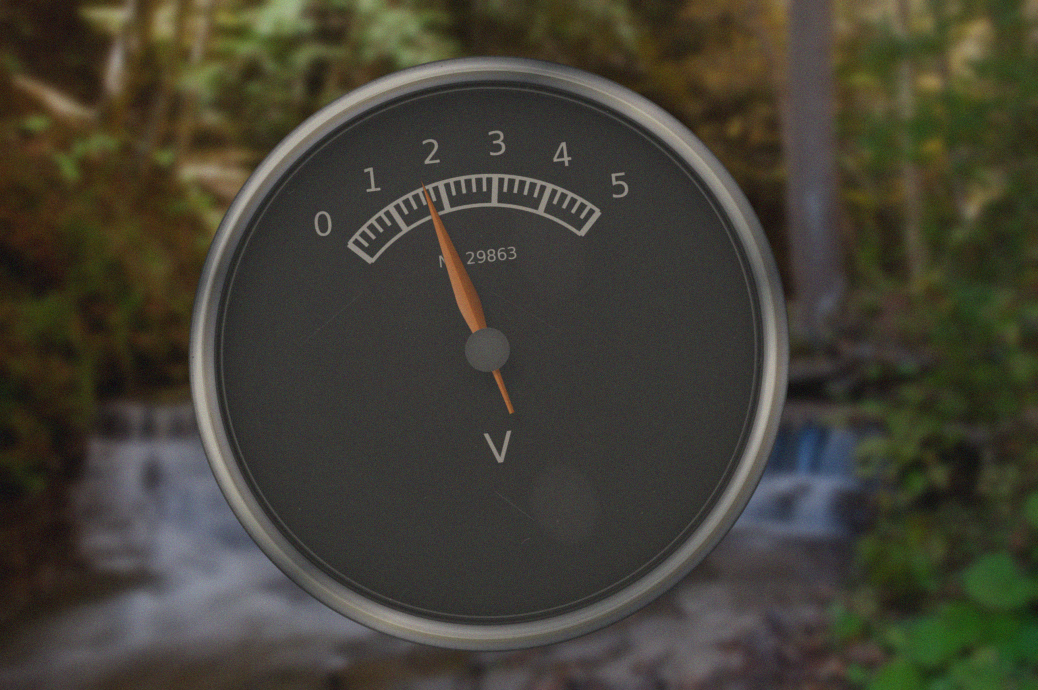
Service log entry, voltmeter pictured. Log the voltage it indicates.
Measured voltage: 1.7 V
